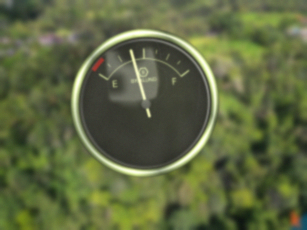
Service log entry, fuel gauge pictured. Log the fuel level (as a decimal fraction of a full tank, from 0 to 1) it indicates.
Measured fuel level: 0.375
